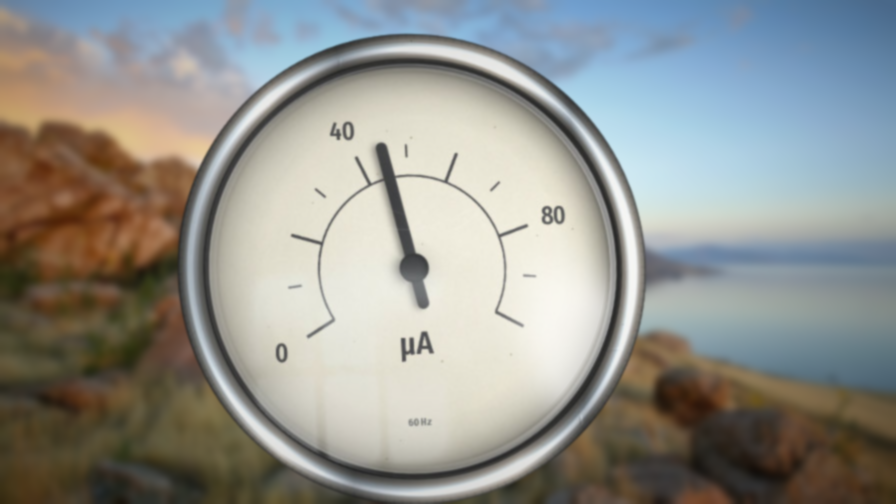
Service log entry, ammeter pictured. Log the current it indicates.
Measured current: 45 µA
